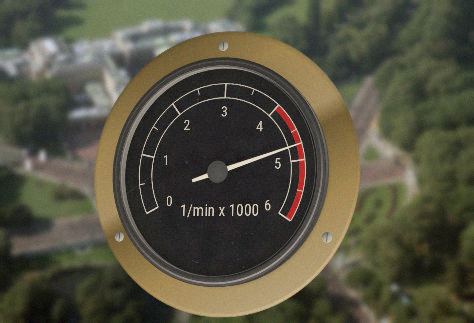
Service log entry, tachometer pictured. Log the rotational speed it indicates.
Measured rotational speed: 4750 rpm
